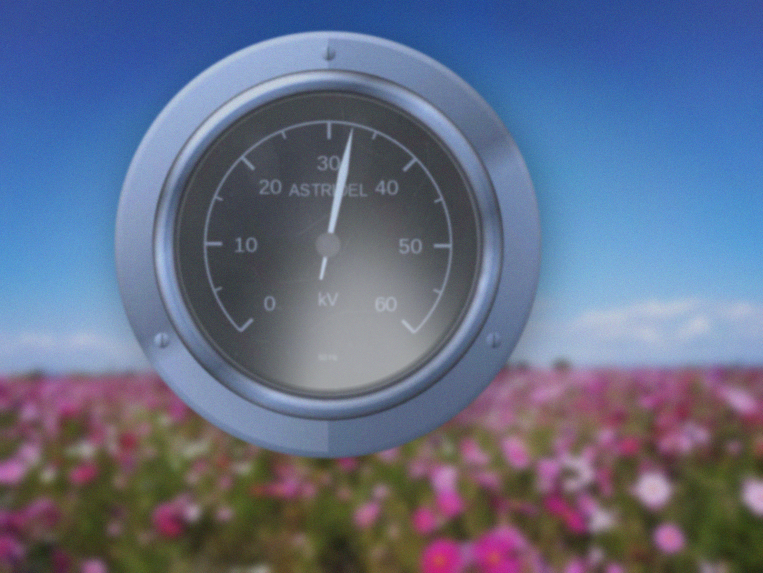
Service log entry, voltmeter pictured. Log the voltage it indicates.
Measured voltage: 32.5 kV
